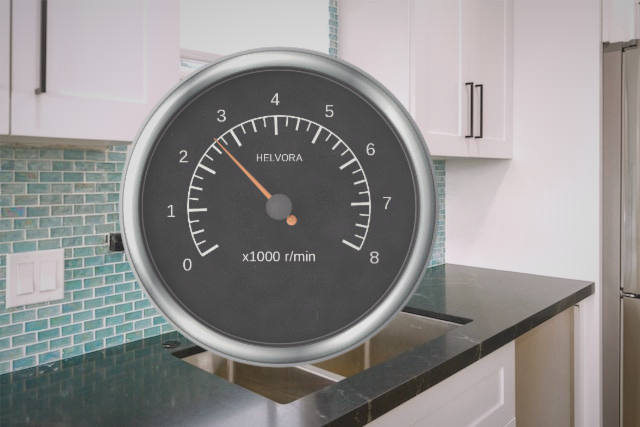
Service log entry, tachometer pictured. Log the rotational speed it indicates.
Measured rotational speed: 2625 rpm
